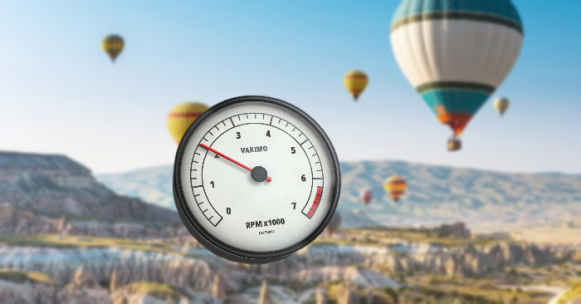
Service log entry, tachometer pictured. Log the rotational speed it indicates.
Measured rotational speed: 2000 rpm
